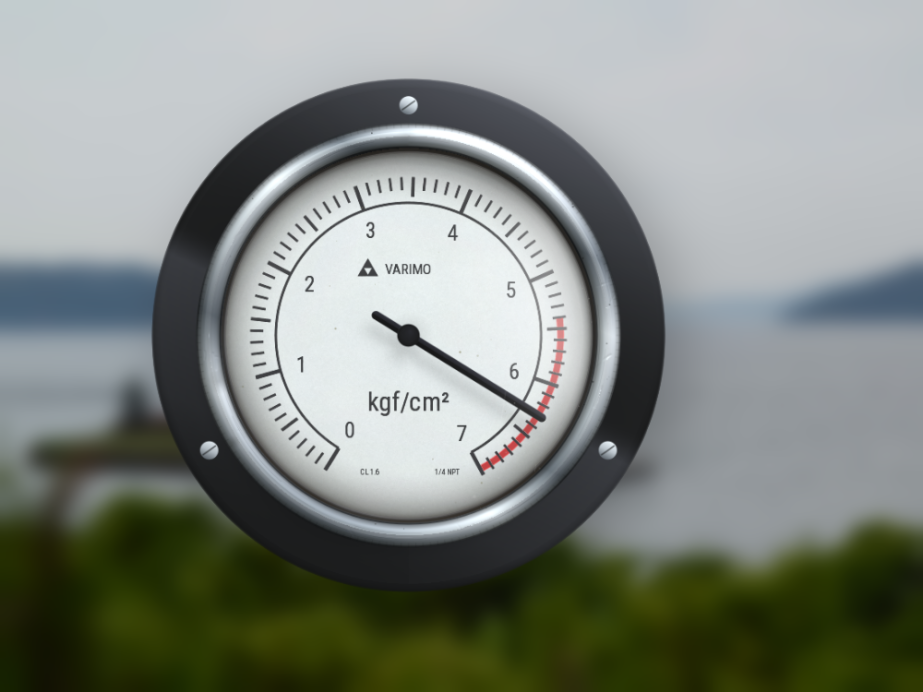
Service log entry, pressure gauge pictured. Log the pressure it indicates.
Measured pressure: 6.3 kg/cm²
